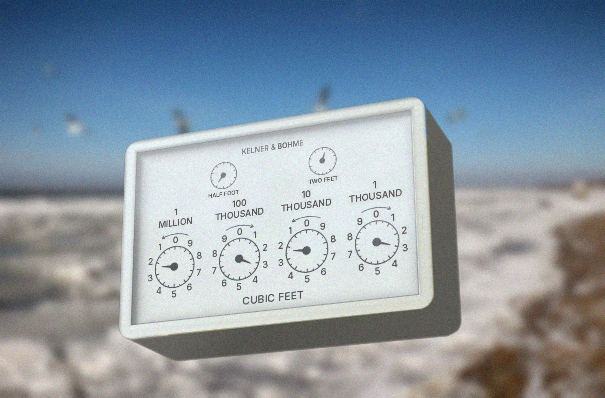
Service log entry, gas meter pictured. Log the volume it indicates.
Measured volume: 232300 ft³
